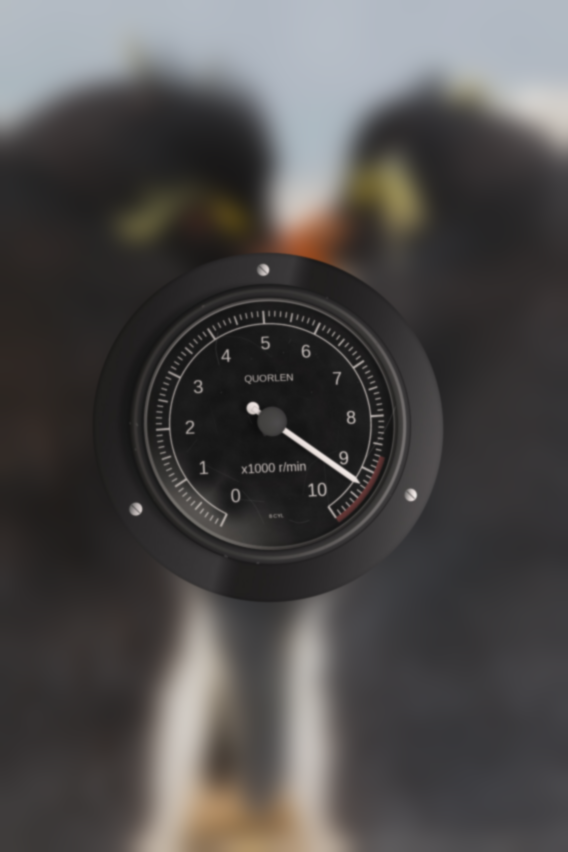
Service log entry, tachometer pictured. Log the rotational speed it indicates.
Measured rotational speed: 9300 rpm
